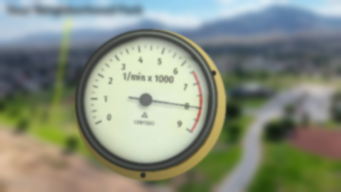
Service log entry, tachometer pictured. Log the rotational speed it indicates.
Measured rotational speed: 8000 rpm
